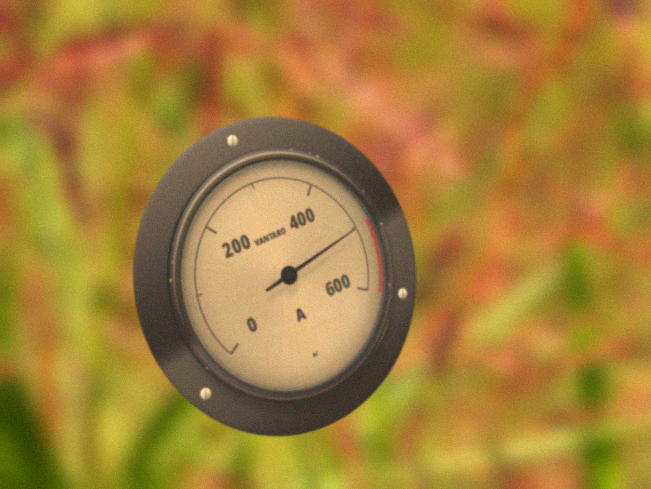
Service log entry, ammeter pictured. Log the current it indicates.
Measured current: 500 A
